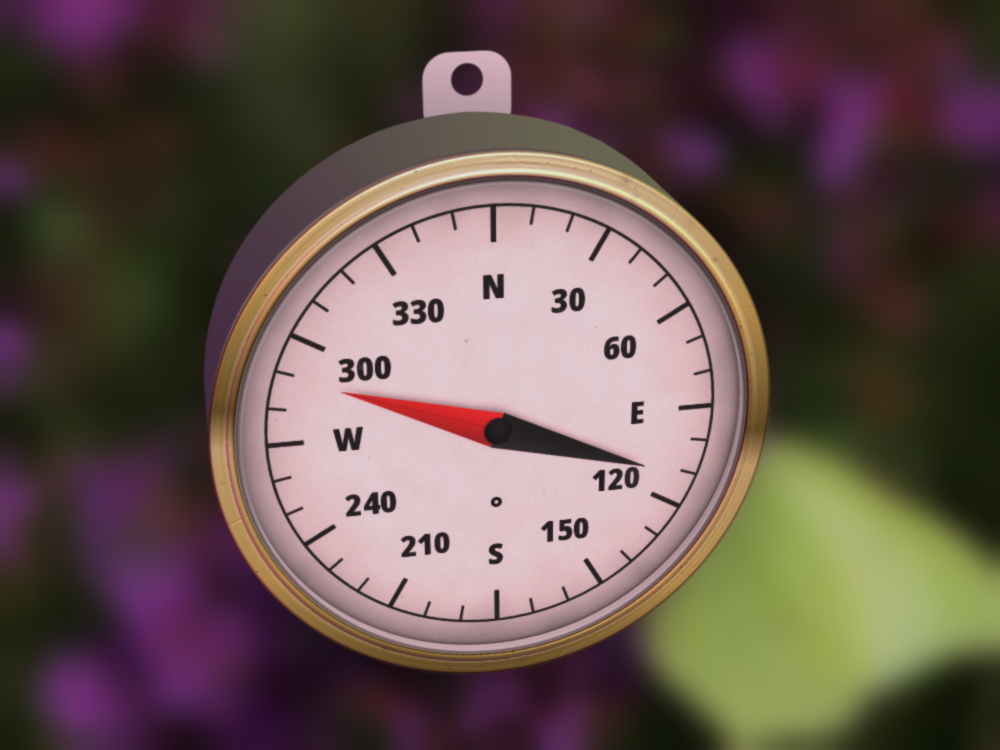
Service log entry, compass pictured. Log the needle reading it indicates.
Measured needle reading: 290 °
